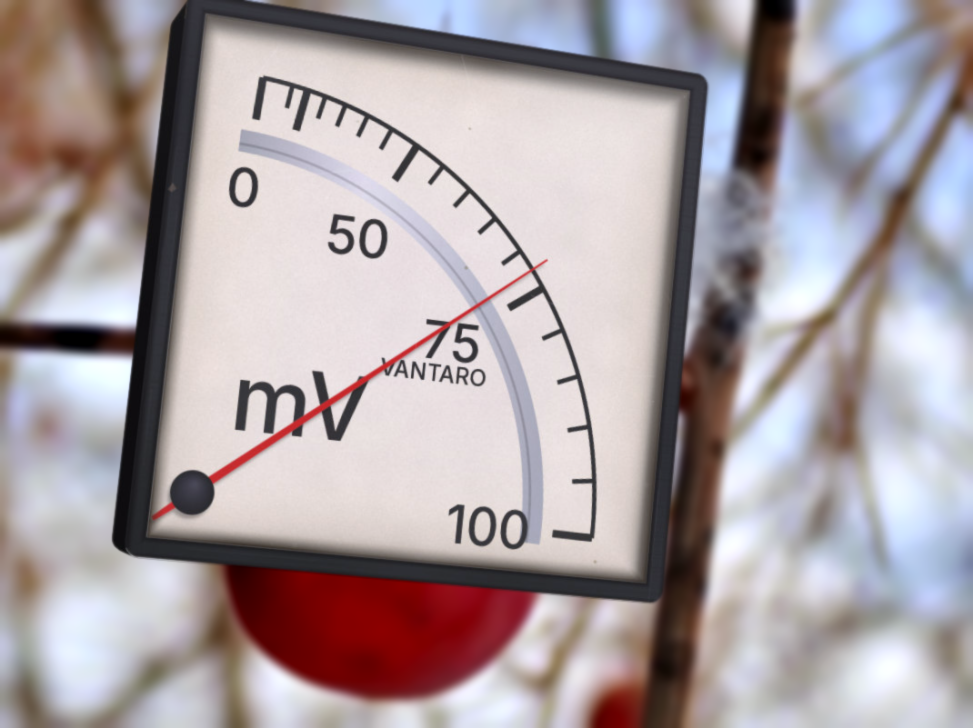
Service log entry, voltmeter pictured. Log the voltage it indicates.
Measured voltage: 72.5 mV
